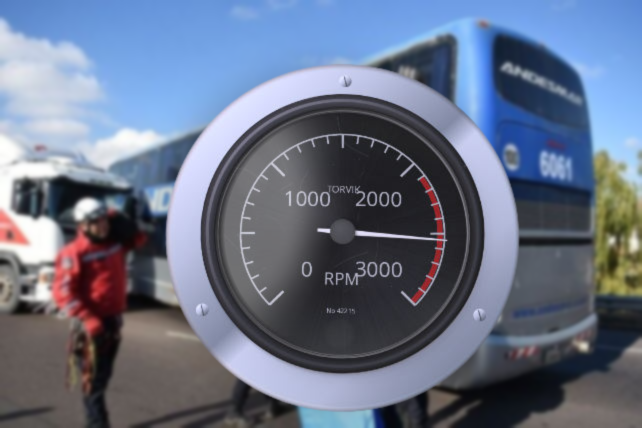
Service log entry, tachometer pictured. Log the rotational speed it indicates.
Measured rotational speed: 2550 rpm
